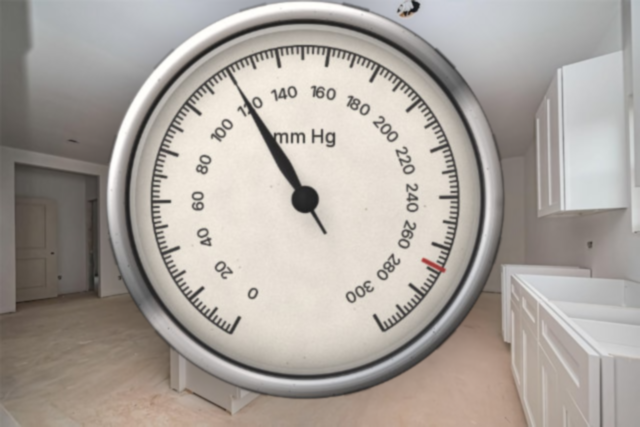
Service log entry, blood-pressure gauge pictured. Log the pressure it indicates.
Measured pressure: 120 mmHg
